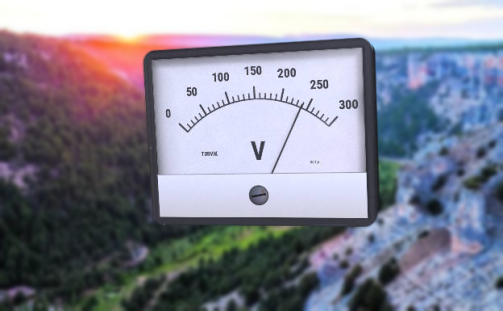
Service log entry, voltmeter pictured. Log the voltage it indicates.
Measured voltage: 240 V
